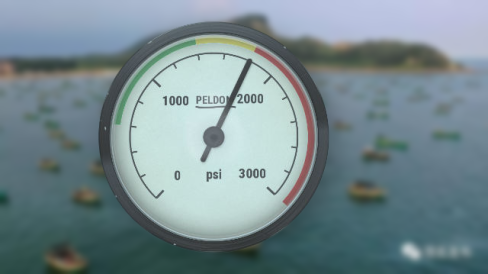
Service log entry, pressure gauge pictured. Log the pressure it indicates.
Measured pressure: 1800 psi
